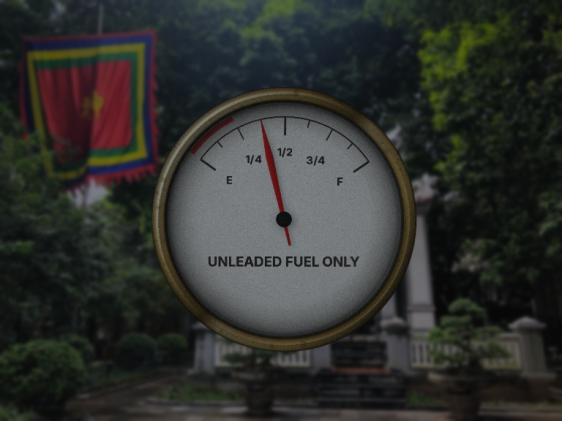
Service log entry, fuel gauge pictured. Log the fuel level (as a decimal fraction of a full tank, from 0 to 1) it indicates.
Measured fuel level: 0.375
